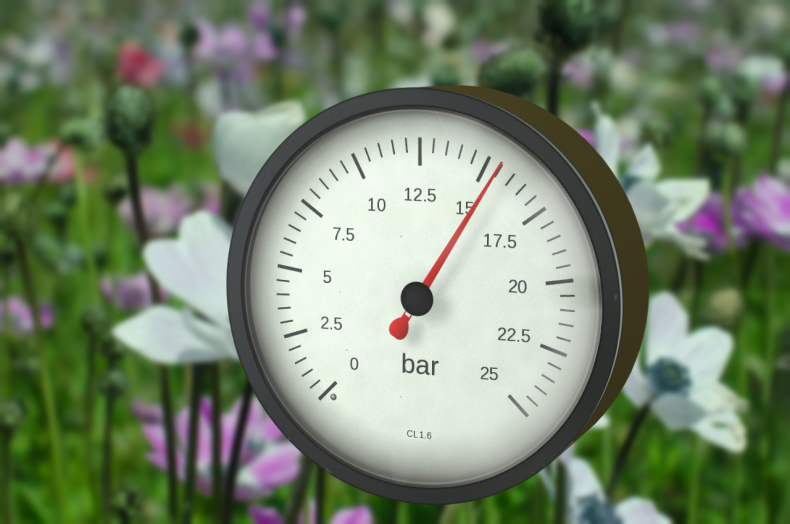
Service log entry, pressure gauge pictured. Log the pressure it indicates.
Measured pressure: 15.5 bar
